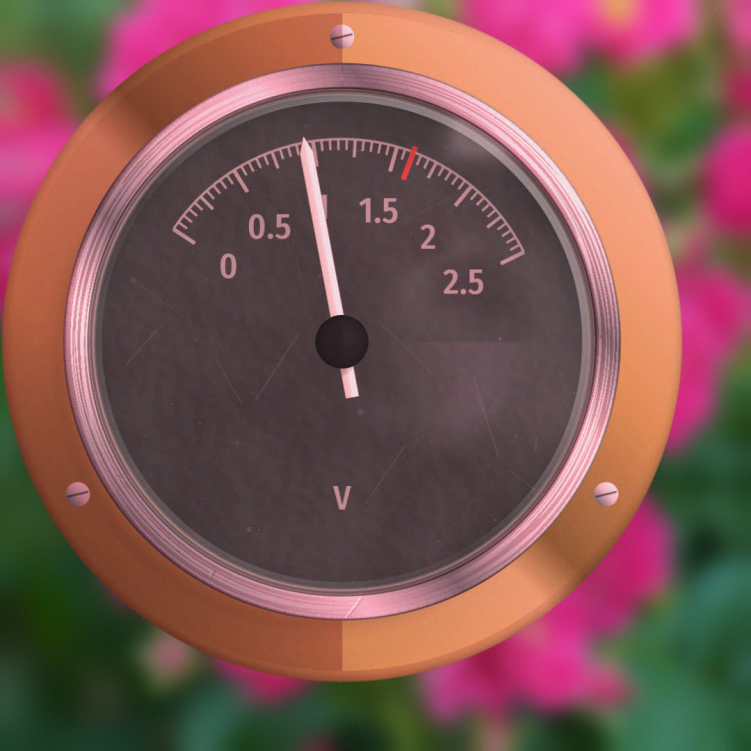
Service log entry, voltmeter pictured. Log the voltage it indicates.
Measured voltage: 0.95 V
